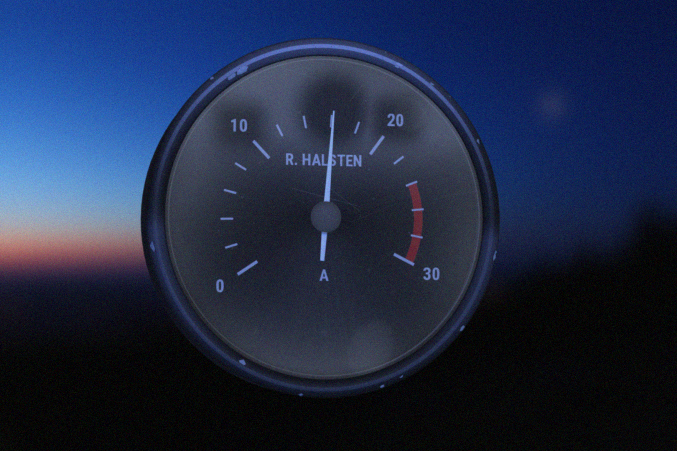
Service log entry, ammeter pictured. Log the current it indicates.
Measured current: 16 A
